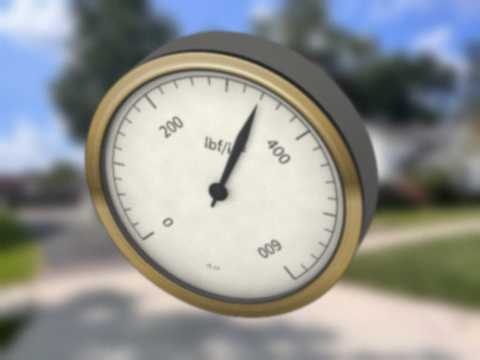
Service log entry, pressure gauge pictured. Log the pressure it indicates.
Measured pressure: 340 psi
